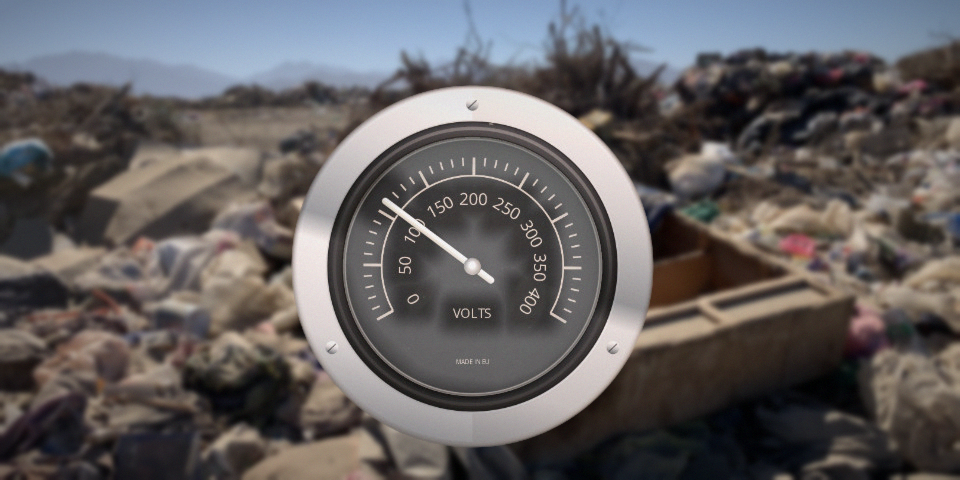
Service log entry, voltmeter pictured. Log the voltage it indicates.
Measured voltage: 110 V
